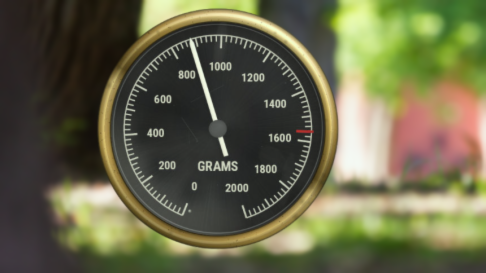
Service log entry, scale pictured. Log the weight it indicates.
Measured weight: 880 g
